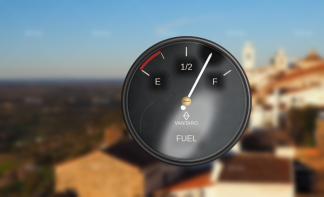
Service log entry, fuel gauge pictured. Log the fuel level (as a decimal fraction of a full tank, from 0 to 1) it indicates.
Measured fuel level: 0.75
